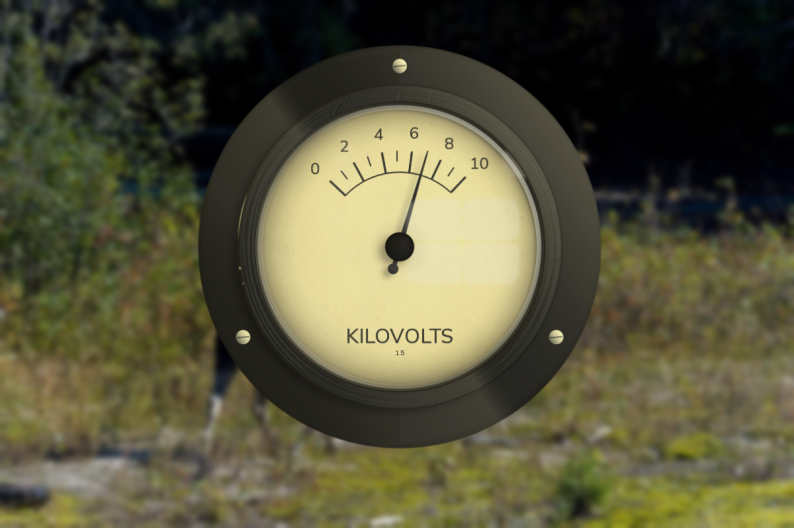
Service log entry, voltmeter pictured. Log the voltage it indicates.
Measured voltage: 7 kV
